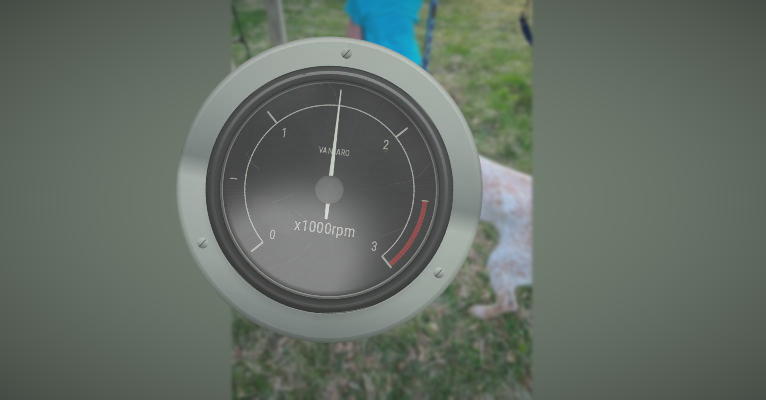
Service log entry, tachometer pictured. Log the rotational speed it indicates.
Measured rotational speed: 1500 rpm
